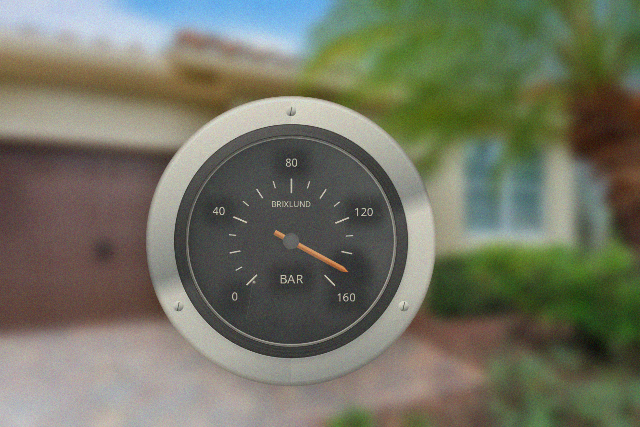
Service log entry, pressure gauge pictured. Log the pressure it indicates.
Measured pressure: 150 bar
